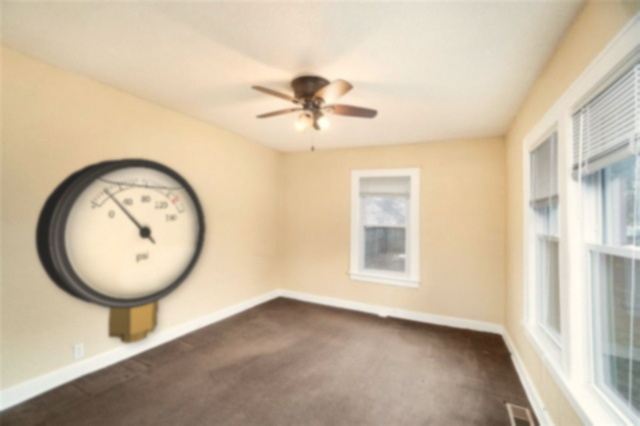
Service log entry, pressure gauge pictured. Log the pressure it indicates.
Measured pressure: 20 psi
